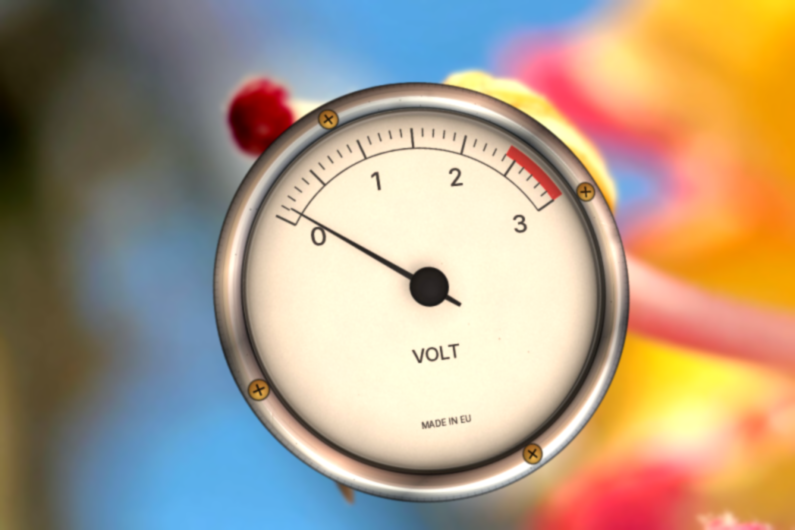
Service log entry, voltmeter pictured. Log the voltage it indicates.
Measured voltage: 0.1 V
